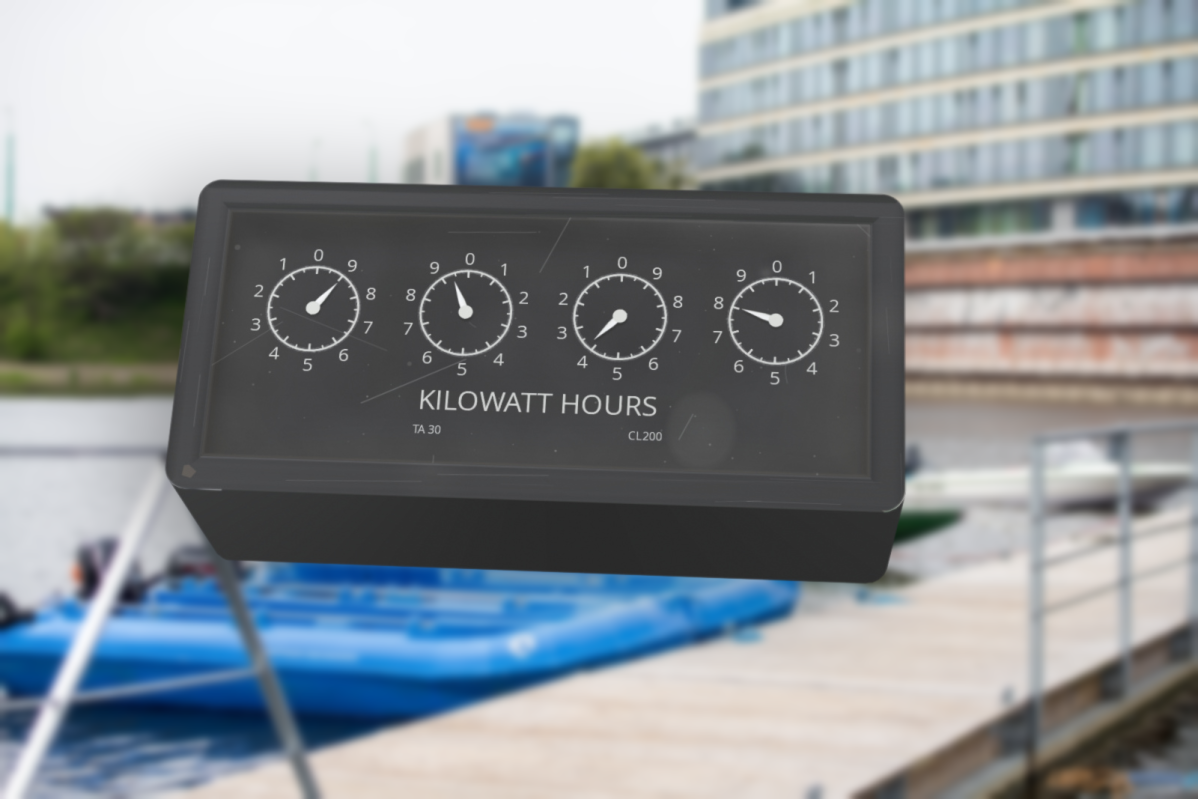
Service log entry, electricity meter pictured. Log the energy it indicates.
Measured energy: 8938 kWh
